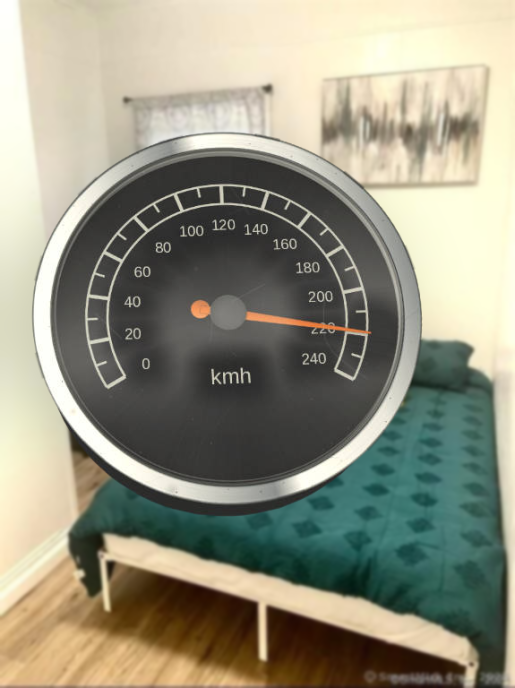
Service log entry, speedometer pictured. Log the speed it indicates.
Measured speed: 220 km/h
